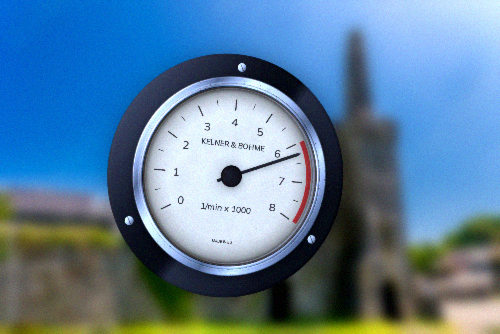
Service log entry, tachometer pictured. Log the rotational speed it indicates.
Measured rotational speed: 6250 rpm
